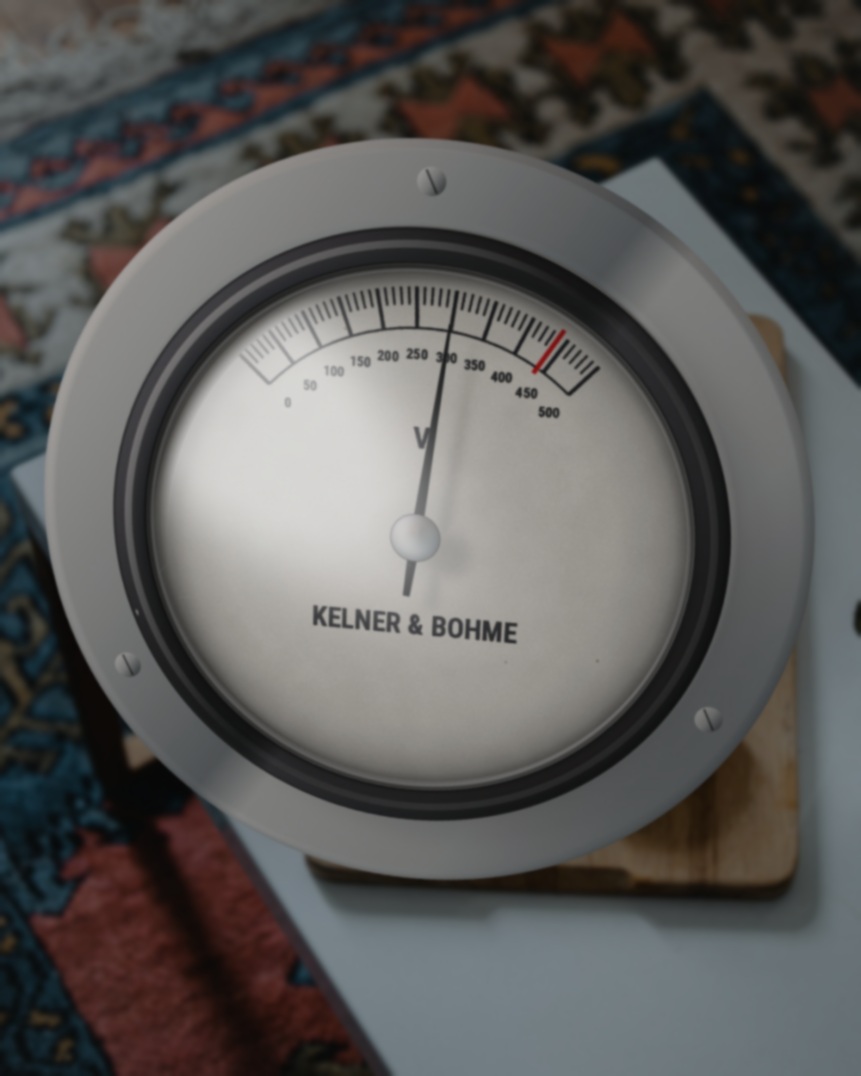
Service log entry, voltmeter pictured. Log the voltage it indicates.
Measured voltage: 300 V
